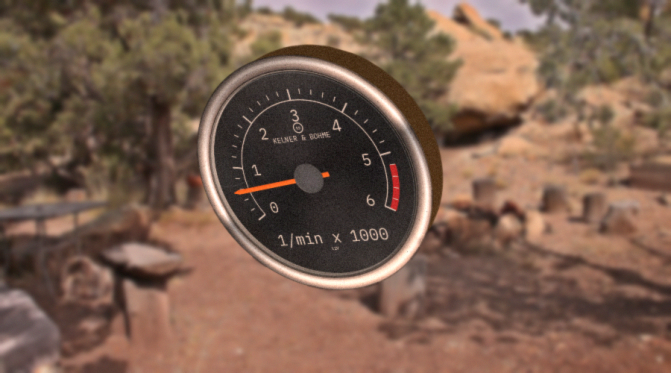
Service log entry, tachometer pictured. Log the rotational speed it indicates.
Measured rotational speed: 600 rpm
